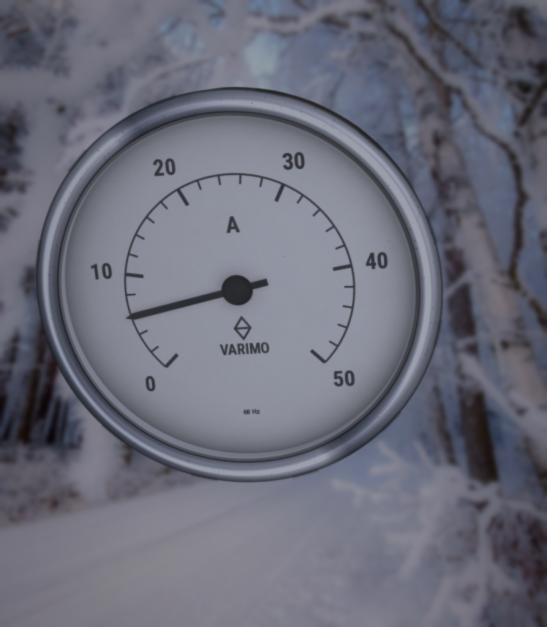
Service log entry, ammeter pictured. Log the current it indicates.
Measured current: 6 A
